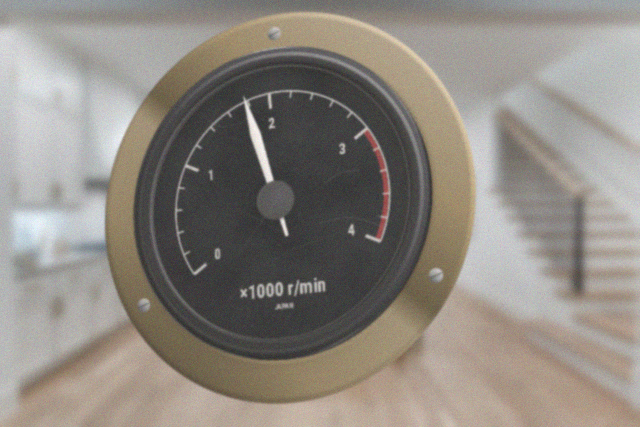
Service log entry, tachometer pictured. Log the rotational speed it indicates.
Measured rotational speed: 1800 rpm
